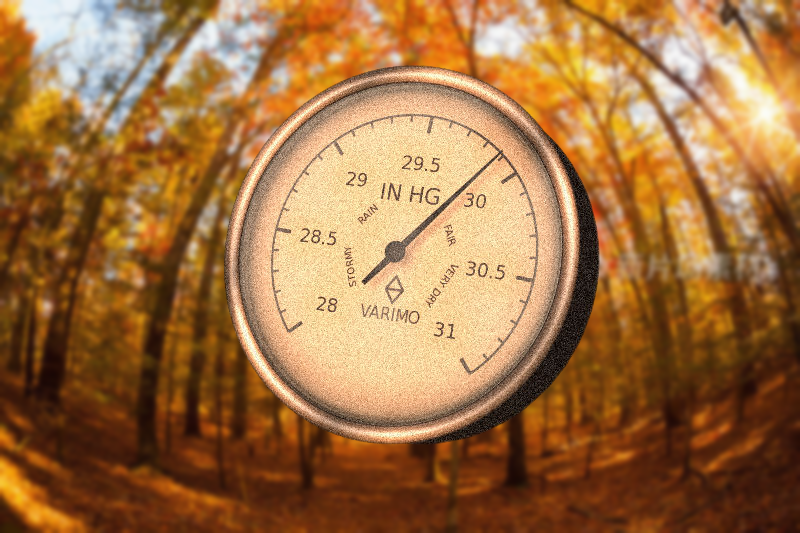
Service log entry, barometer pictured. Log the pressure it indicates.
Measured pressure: 29.9 inHg
